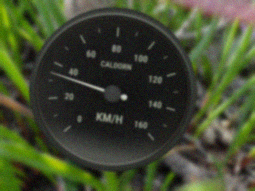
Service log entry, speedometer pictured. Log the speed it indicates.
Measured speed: 35 km/h
